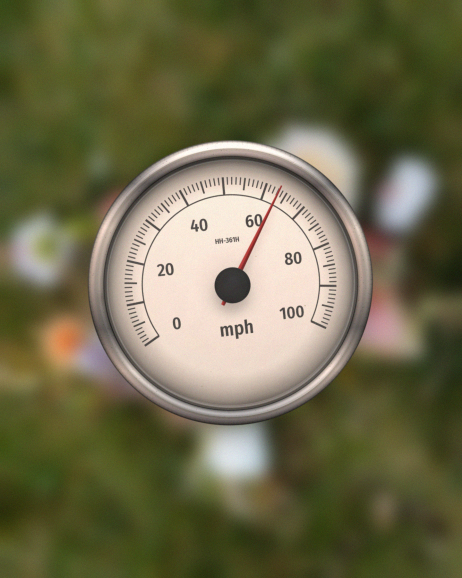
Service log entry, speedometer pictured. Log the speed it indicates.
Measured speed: 63 mph
